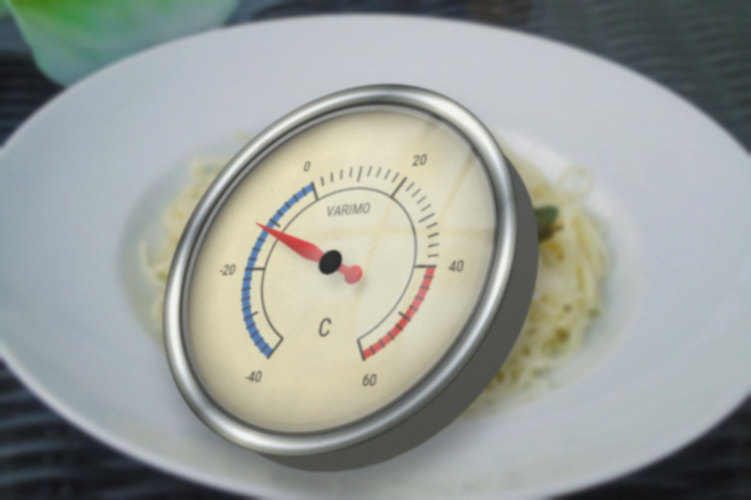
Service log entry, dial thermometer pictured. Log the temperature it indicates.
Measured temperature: -12 °C
